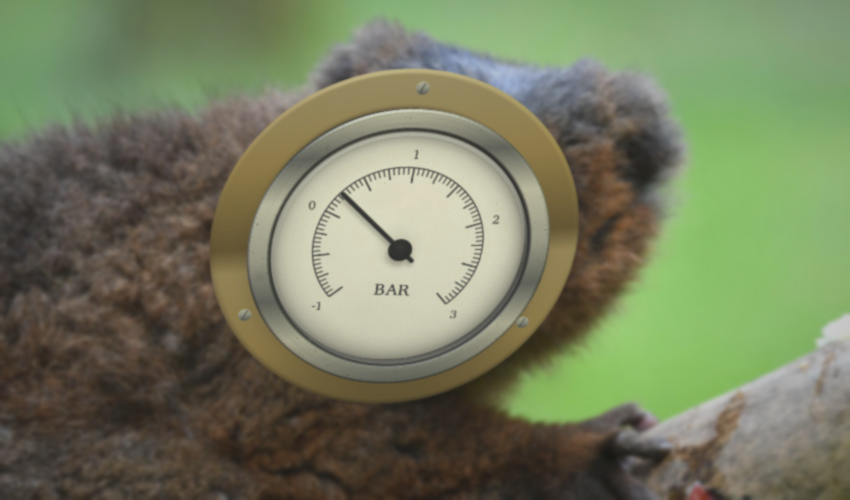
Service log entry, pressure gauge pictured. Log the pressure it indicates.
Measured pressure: 0.25 bar
